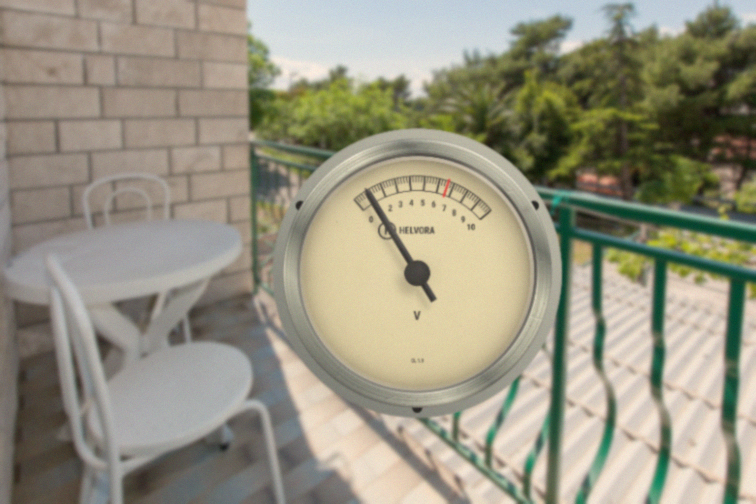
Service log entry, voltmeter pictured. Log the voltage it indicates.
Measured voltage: 1 V
